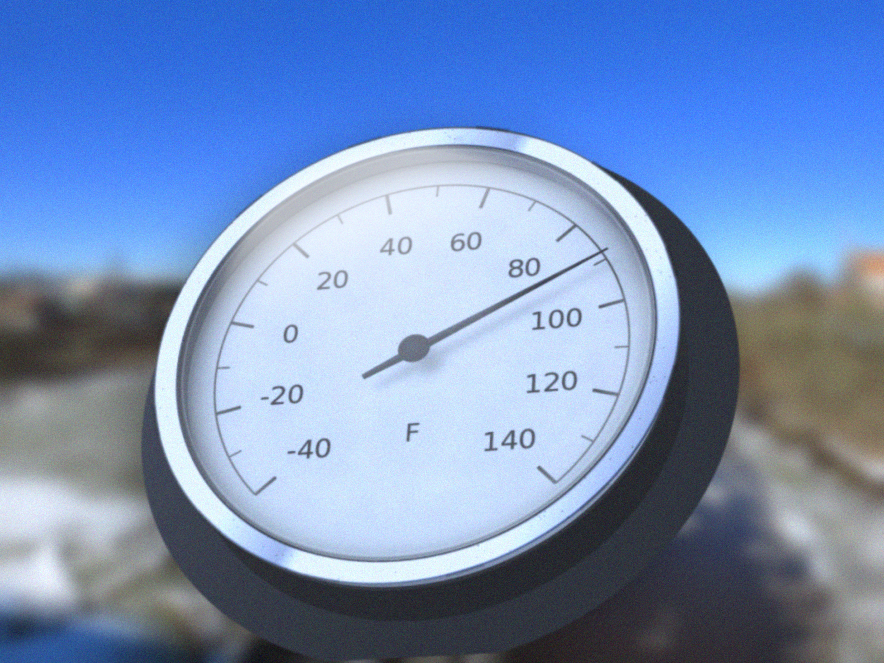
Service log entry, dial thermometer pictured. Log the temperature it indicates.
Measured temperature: 90 °F
